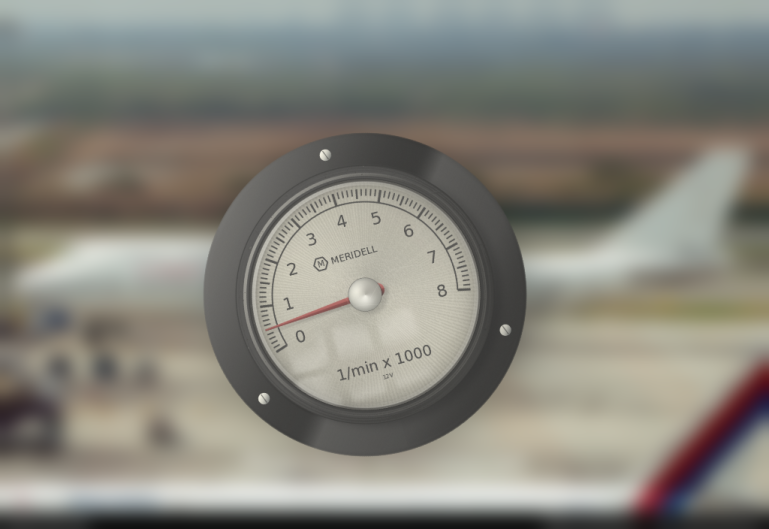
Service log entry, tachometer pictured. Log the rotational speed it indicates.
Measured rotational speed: 500 rpm
